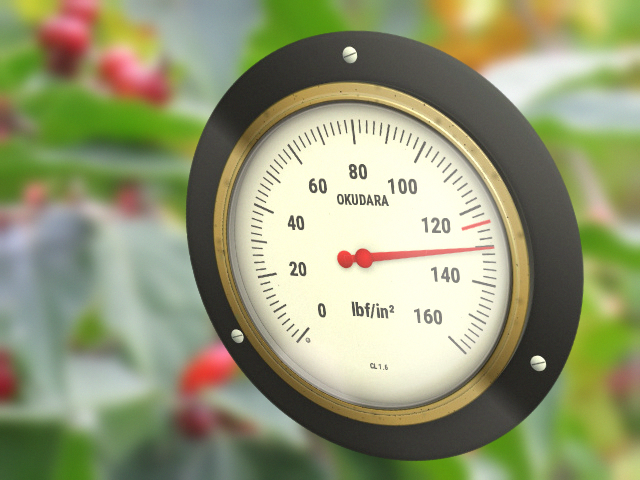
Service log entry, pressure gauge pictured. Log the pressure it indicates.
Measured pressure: 130 psi
